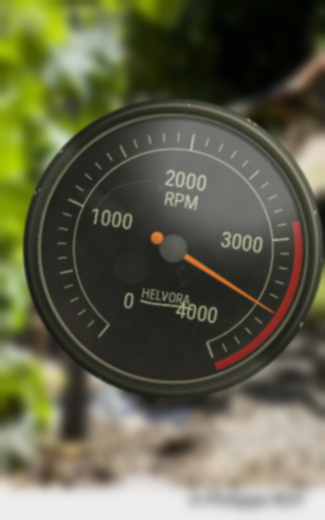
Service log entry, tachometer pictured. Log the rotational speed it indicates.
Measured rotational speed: 3500 rpm
